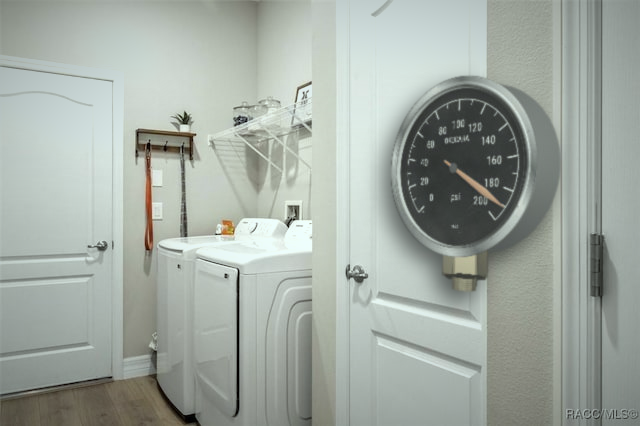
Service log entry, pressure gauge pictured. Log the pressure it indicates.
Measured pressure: 190 psi
